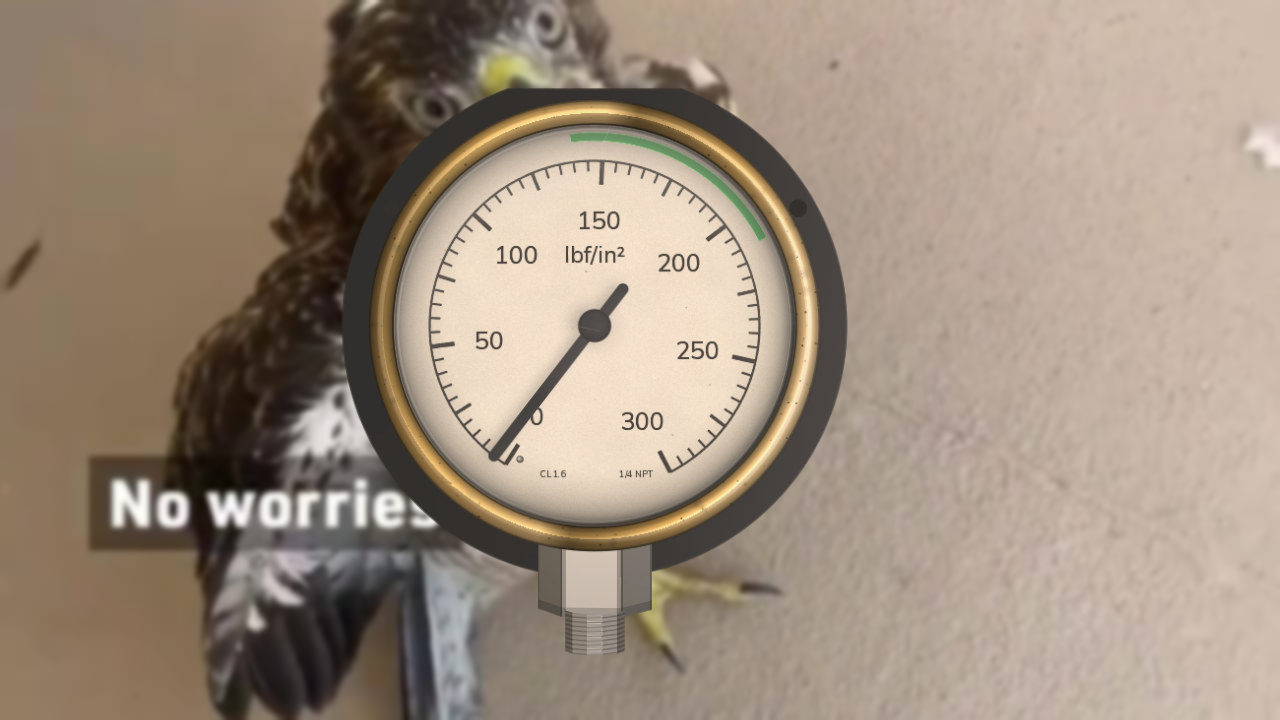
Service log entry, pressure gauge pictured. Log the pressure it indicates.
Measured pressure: 5 psi
